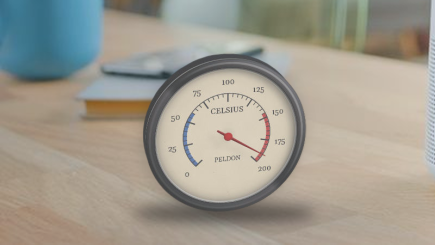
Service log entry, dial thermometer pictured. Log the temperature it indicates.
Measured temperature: 190 °C
